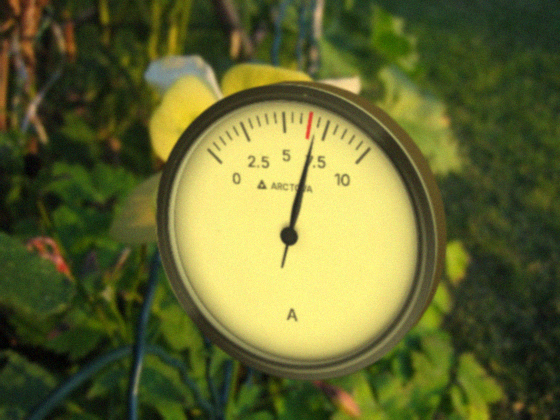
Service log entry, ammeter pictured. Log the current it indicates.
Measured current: 7 A
